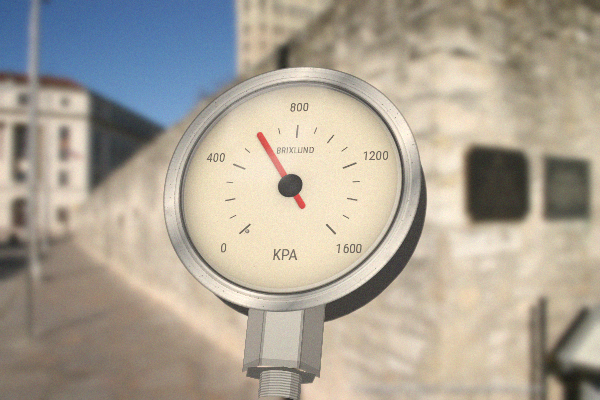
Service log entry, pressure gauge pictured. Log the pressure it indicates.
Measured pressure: 600 kPa
